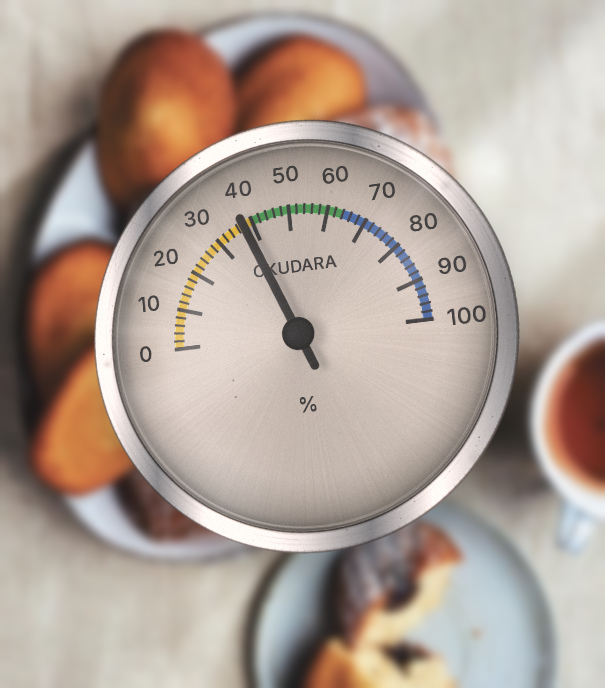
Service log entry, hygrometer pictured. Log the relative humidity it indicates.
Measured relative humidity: 38 %
